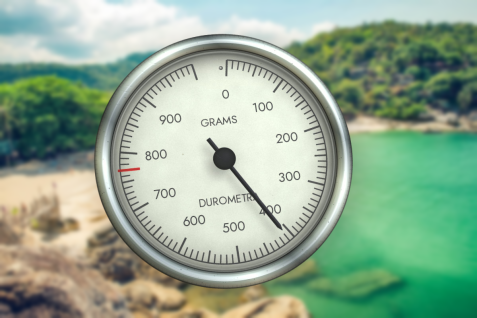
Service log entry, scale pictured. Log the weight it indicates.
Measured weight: 410 g
